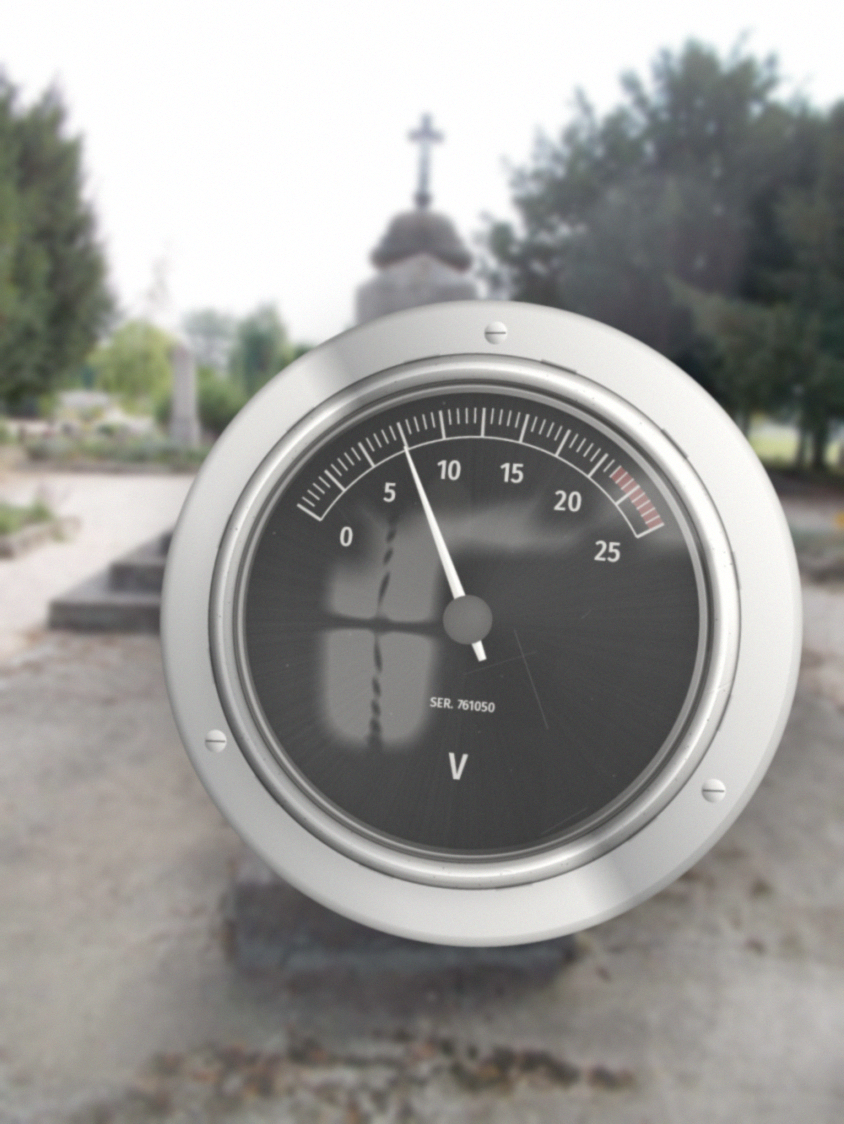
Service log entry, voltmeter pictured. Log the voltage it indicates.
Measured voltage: 7.5 V
